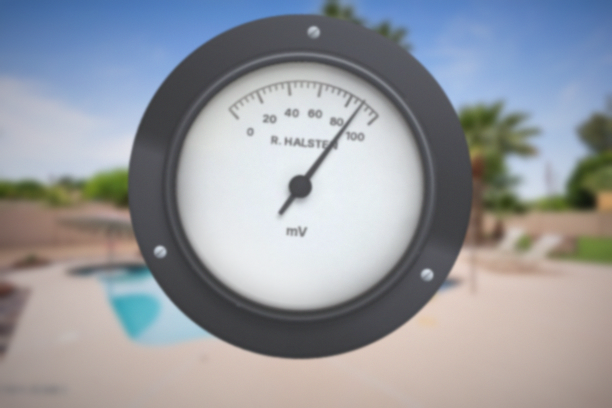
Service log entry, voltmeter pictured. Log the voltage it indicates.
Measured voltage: 88 mV
